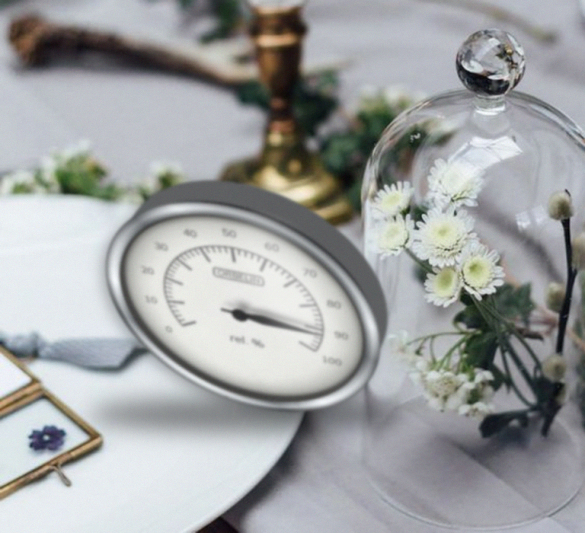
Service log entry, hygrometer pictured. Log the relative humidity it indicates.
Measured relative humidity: 90 %
